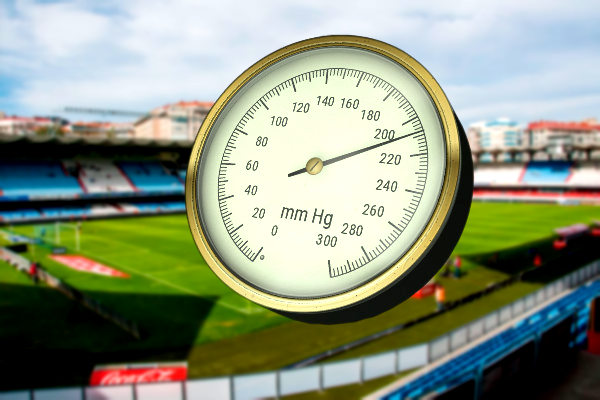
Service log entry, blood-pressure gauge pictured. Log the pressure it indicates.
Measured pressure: 210 mmHg
